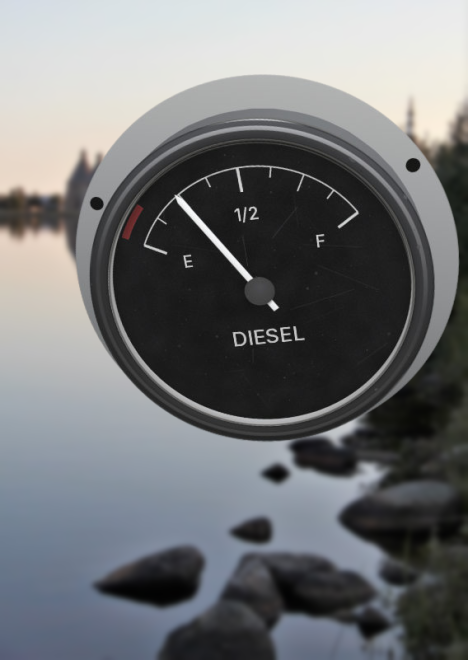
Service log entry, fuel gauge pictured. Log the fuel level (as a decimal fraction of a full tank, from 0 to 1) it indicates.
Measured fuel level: 0.25
